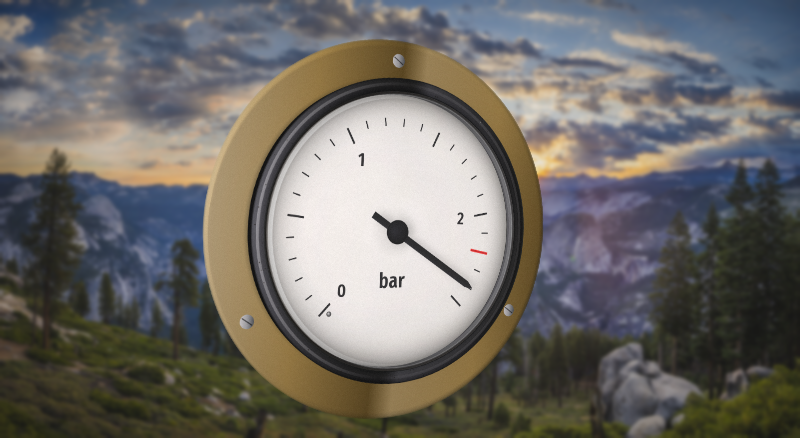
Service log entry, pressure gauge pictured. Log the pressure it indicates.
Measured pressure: 2.4 bar
